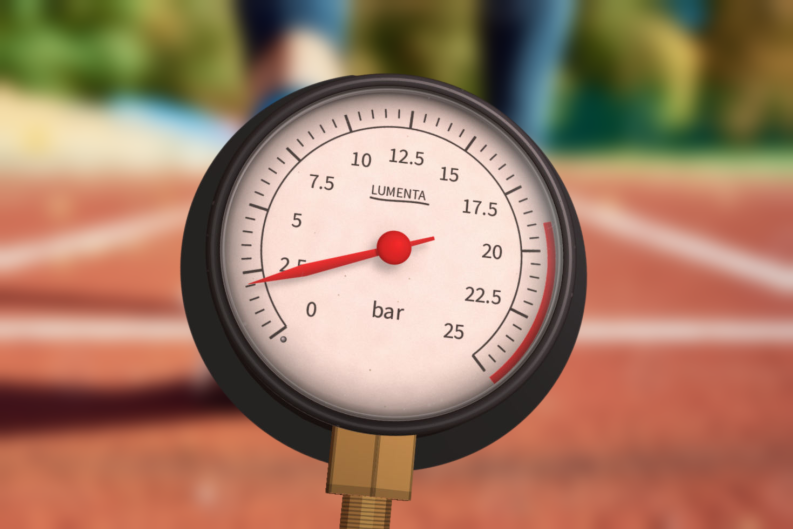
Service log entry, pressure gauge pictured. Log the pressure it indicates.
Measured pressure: 2 bar
